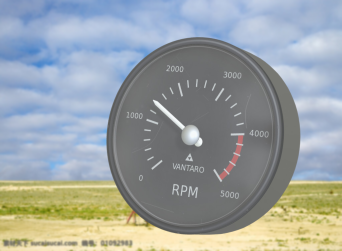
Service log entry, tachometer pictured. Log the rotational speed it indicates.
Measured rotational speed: 1400 rpm
